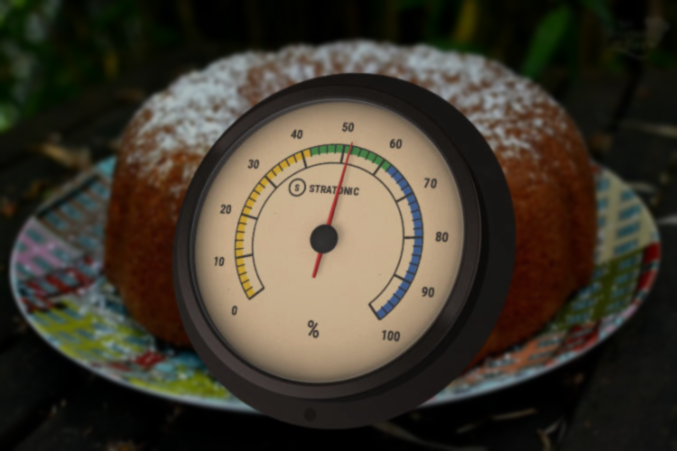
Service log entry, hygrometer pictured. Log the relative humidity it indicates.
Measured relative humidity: 52 %
